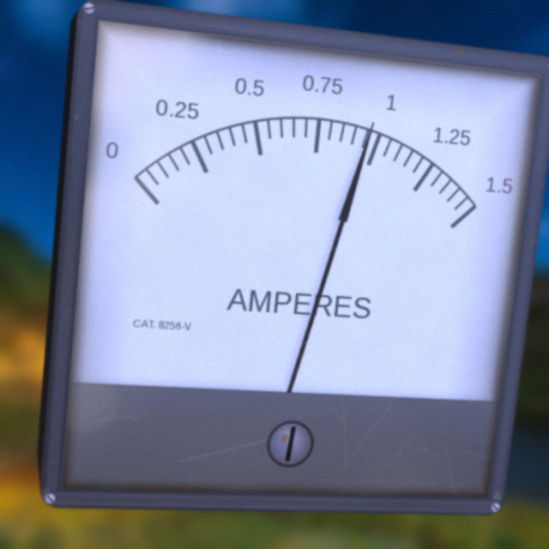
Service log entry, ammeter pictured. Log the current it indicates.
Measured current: 0.95 A
